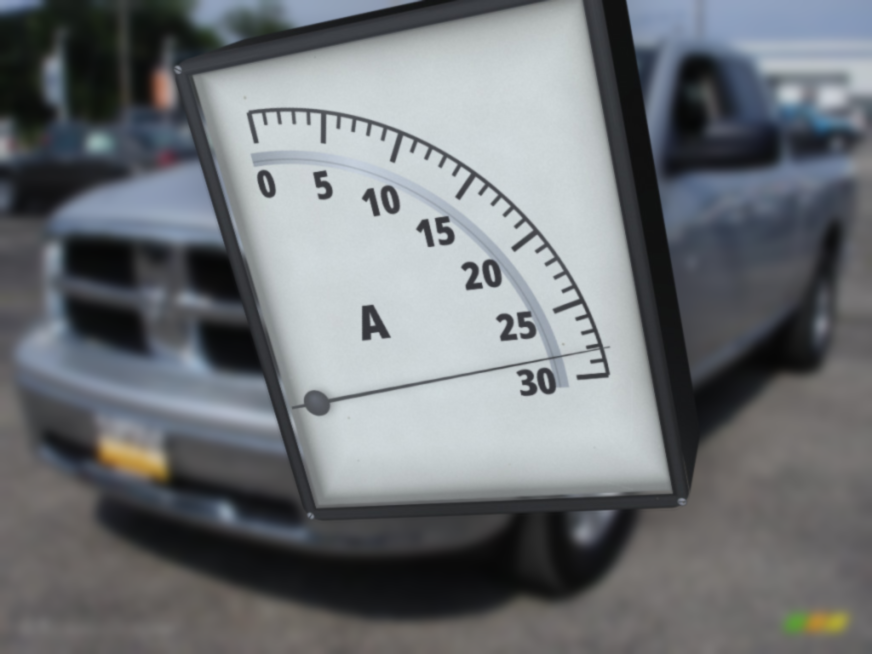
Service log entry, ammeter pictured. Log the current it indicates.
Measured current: 28 A
